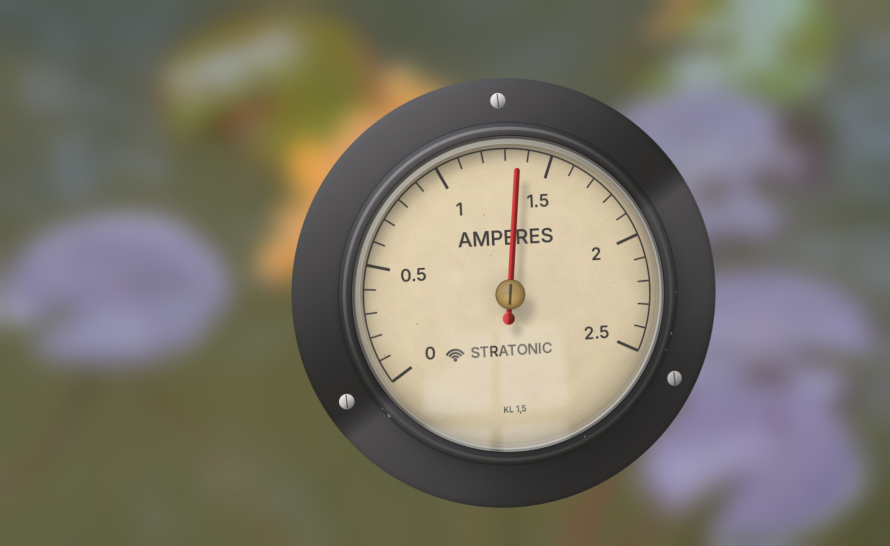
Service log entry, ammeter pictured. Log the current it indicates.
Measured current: 1.35 A
